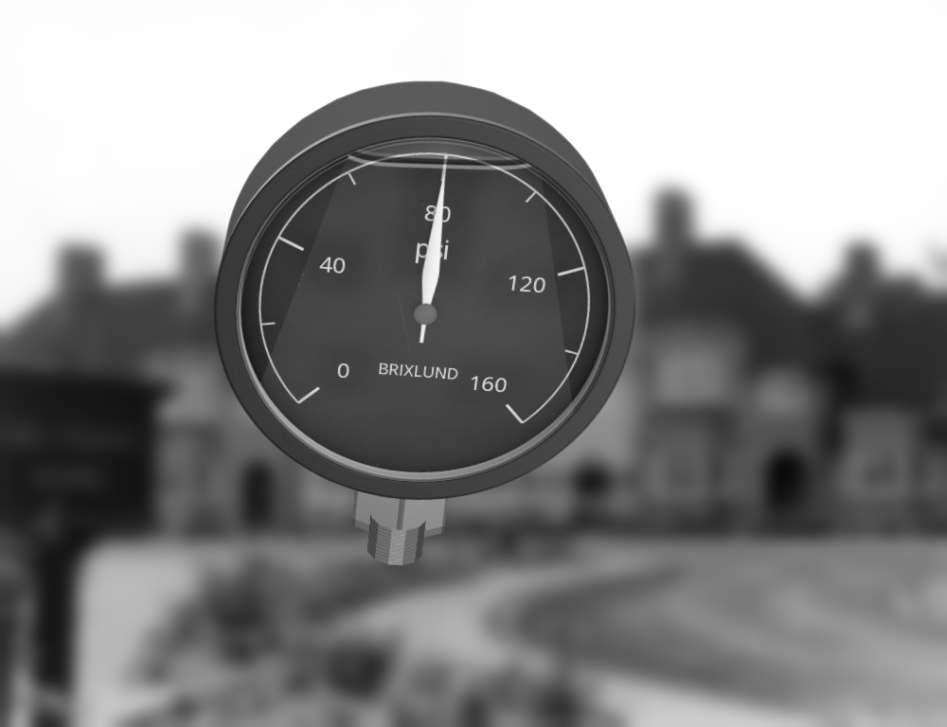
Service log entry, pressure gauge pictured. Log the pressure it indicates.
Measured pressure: 80 psi
